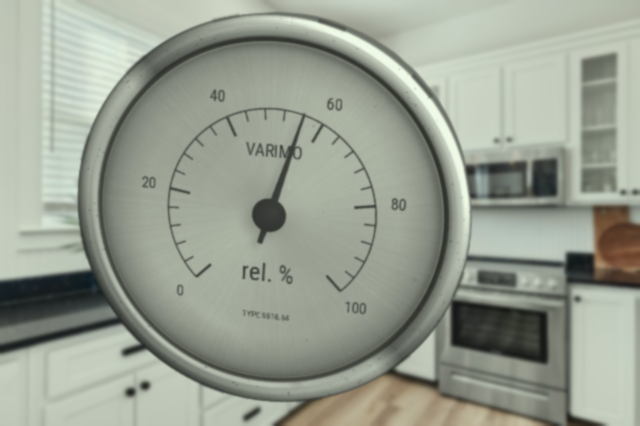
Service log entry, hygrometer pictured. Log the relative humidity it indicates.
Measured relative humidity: 56 %
